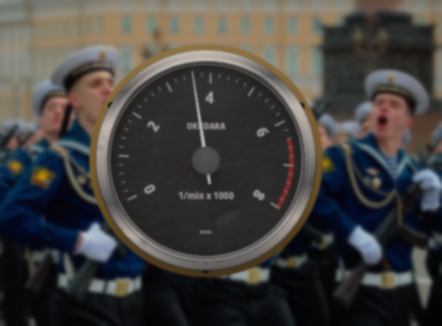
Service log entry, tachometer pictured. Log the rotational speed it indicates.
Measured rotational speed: 3600 rpm
